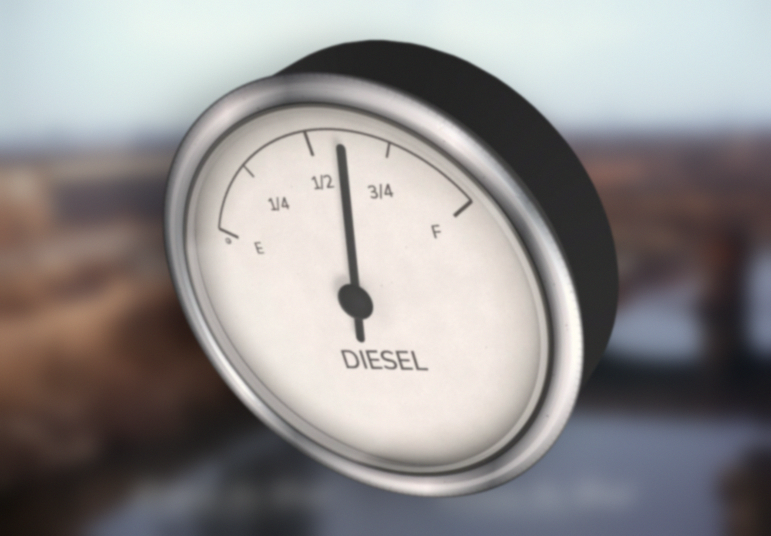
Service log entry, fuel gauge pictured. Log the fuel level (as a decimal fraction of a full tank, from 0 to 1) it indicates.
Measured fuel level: 0.625
